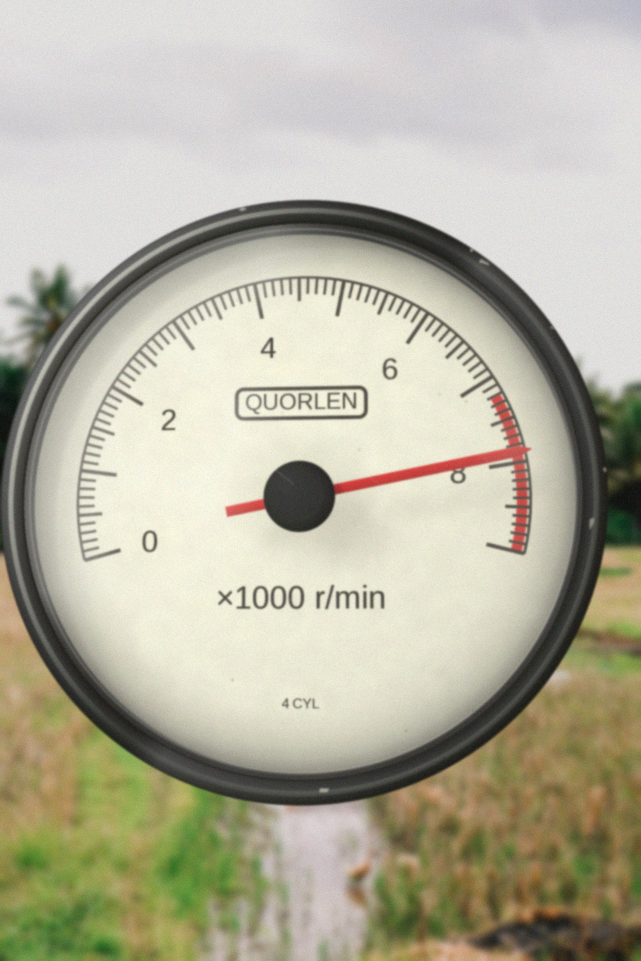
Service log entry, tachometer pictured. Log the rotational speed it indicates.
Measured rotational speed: 7900 rpm
